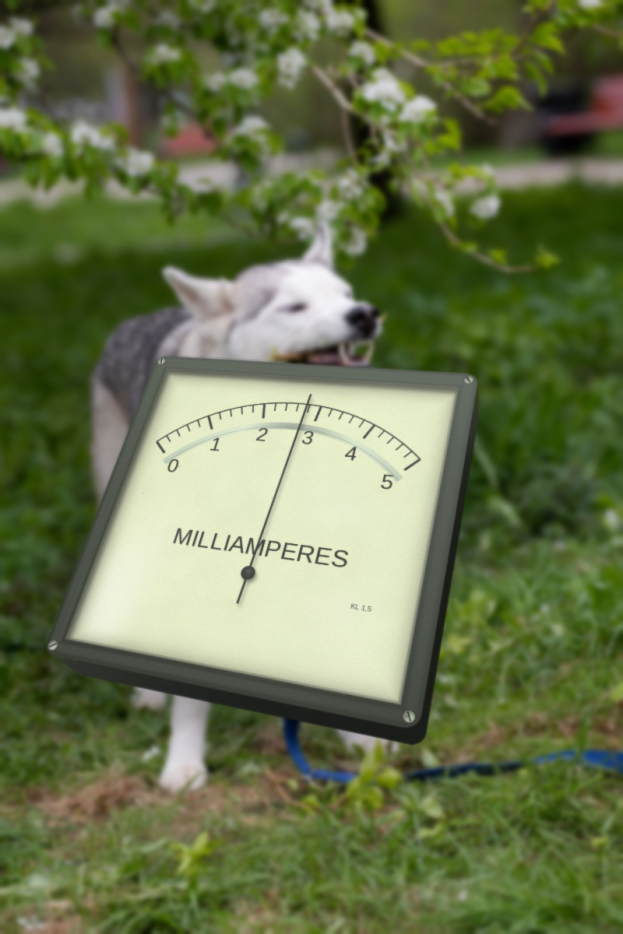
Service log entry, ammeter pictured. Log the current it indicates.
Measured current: 2.8 mA
